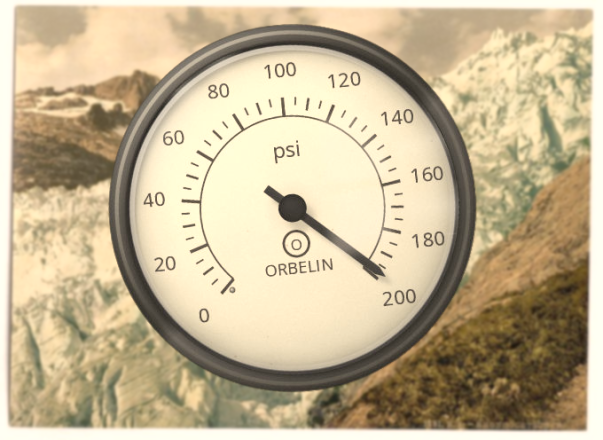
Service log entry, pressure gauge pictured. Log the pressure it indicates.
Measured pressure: 197.5 psi
